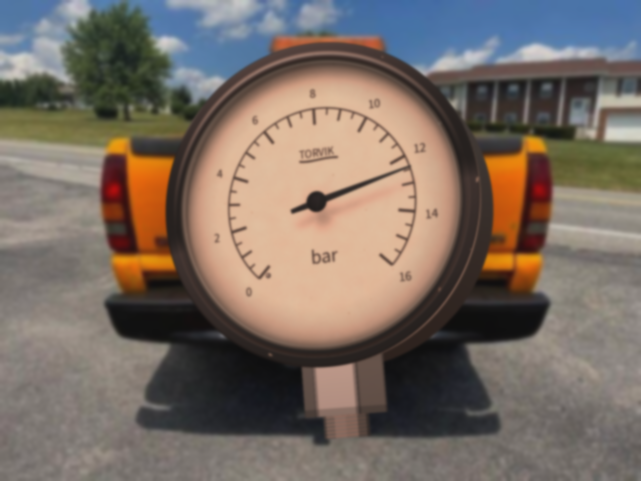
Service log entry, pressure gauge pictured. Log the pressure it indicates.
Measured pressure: 12.5 bar
